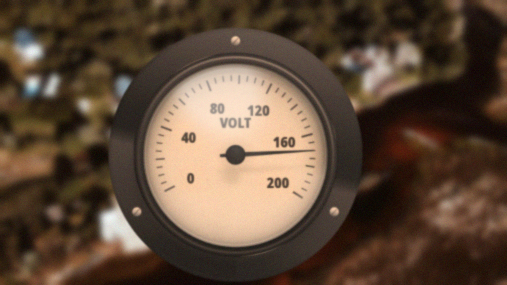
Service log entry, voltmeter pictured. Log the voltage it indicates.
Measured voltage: 170 V
